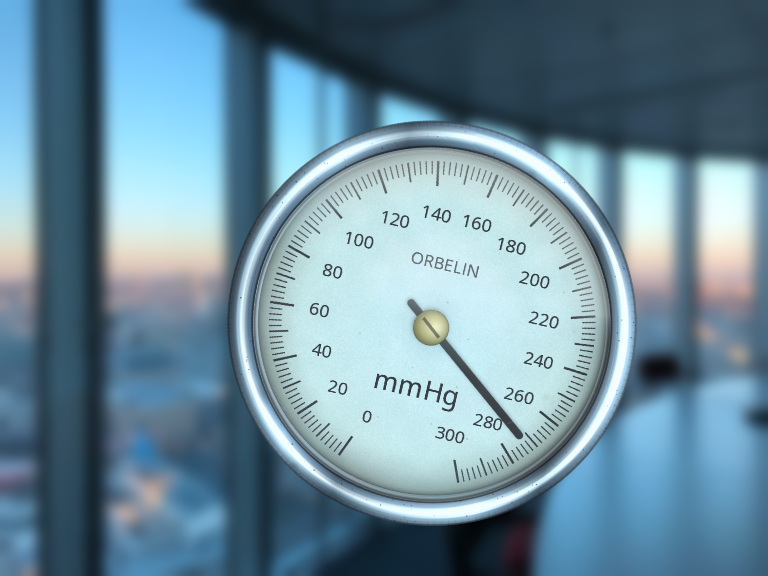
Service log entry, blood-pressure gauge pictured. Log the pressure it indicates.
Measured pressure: 272 mmHg
